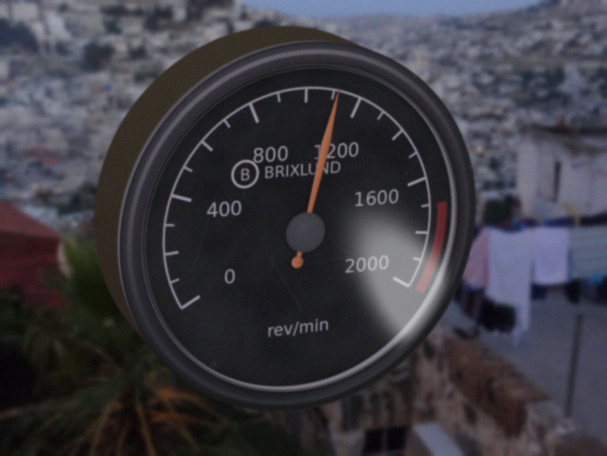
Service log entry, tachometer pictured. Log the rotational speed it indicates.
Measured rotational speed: 1100 rpm
